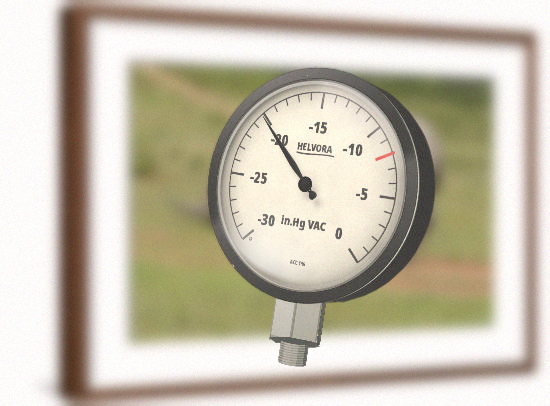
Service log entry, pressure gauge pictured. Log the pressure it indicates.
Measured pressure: -20 inHg
